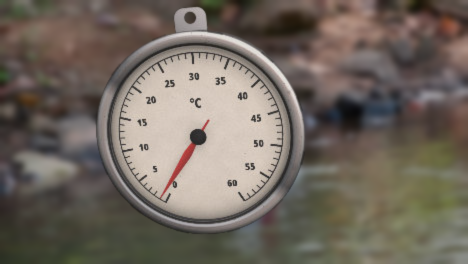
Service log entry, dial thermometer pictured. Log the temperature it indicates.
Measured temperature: 1 °C
